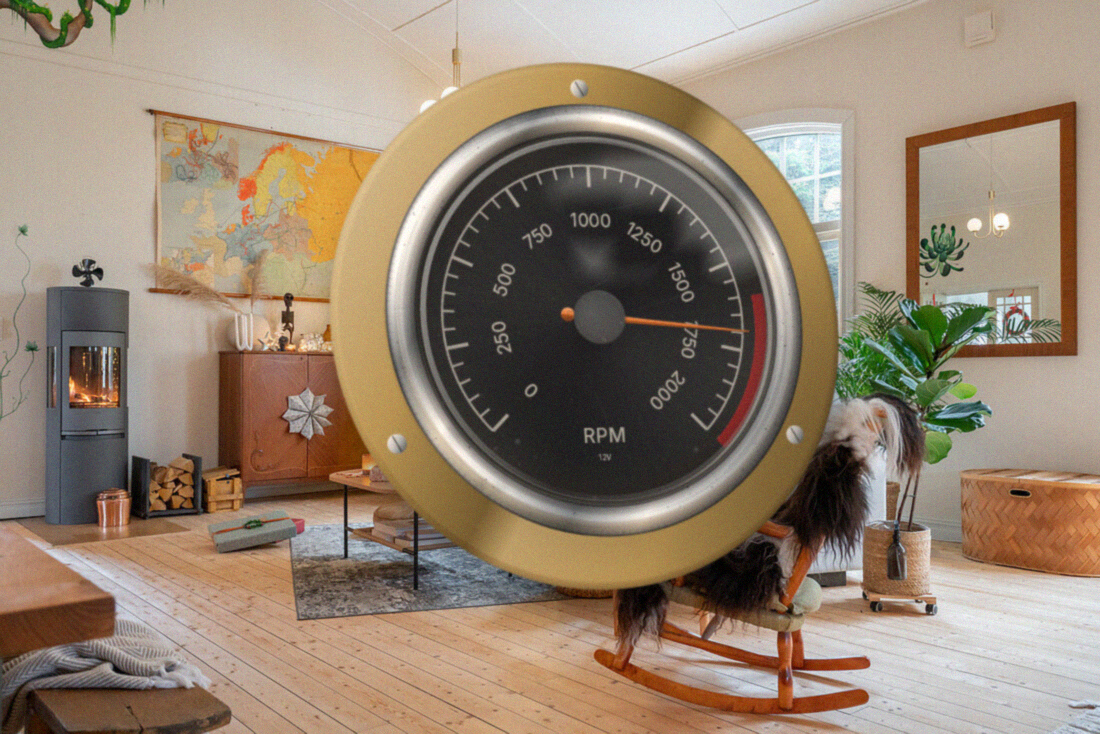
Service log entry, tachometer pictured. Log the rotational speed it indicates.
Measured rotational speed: 1700 rpm
